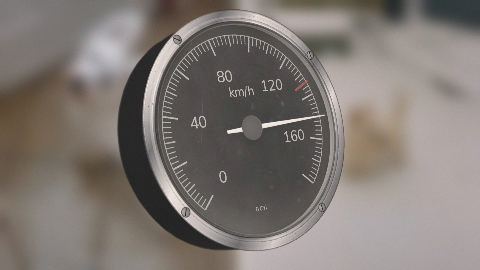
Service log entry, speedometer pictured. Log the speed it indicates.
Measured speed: 150 km/h
